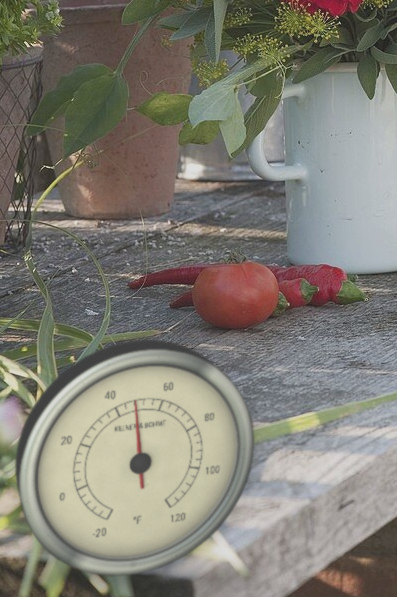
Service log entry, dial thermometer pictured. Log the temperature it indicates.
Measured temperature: 48 °F
